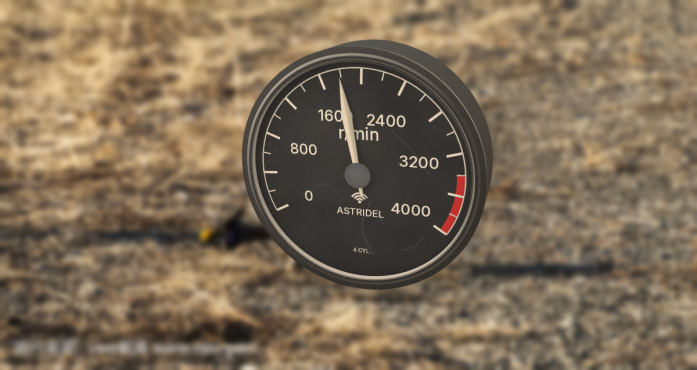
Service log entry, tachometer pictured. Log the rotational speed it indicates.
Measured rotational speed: 1800 rpm
